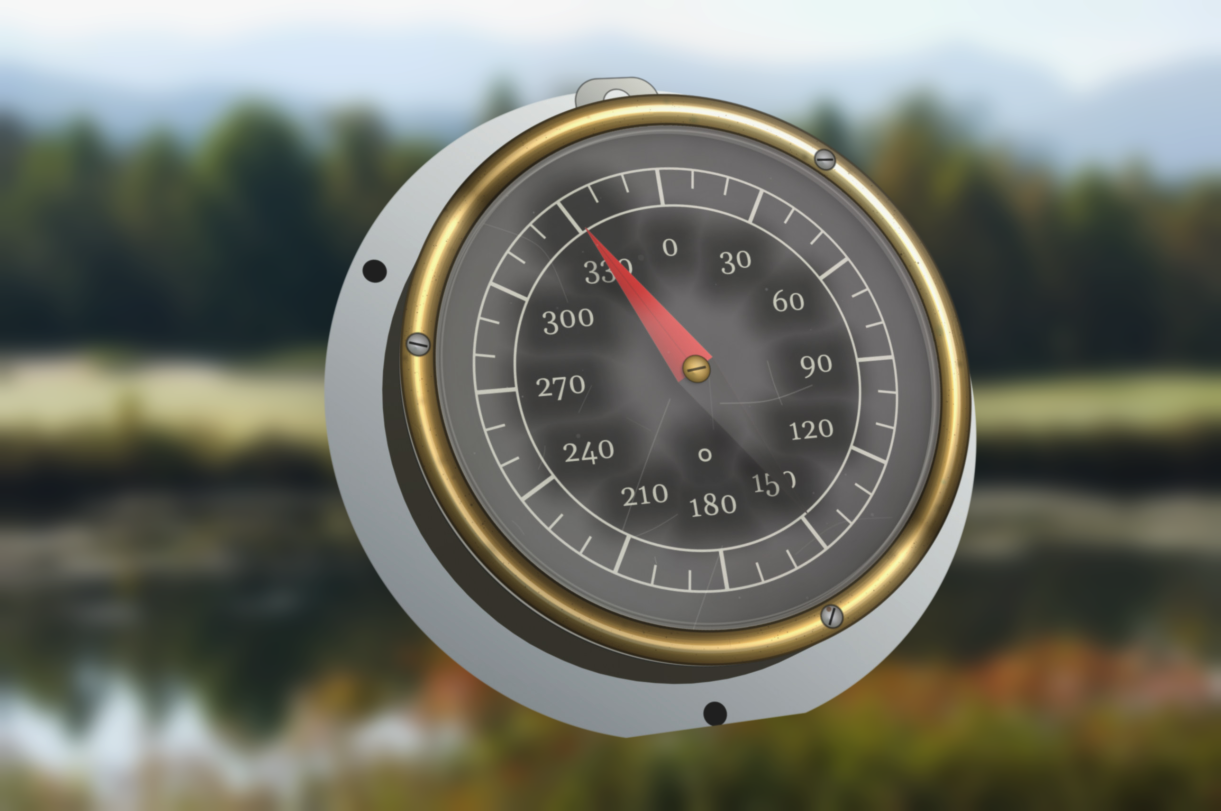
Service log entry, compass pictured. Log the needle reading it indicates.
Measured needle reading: 330 °
